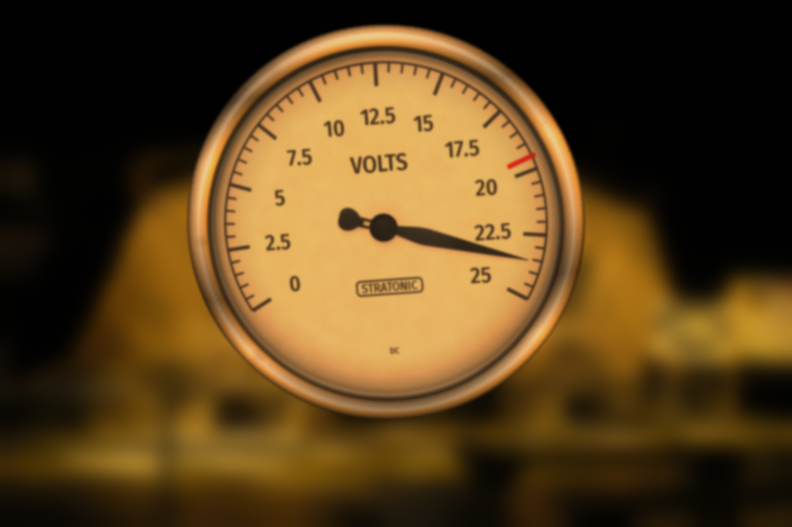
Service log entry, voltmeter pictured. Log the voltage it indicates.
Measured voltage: 23.5 V
